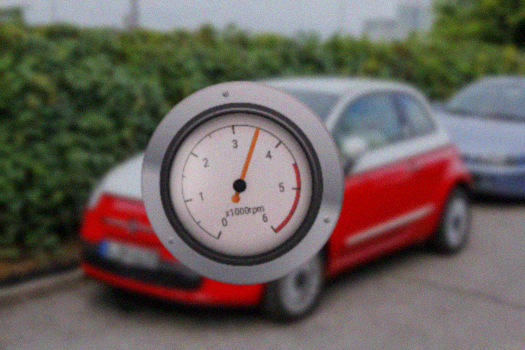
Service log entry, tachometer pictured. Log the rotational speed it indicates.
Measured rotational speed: 3500 rpm
